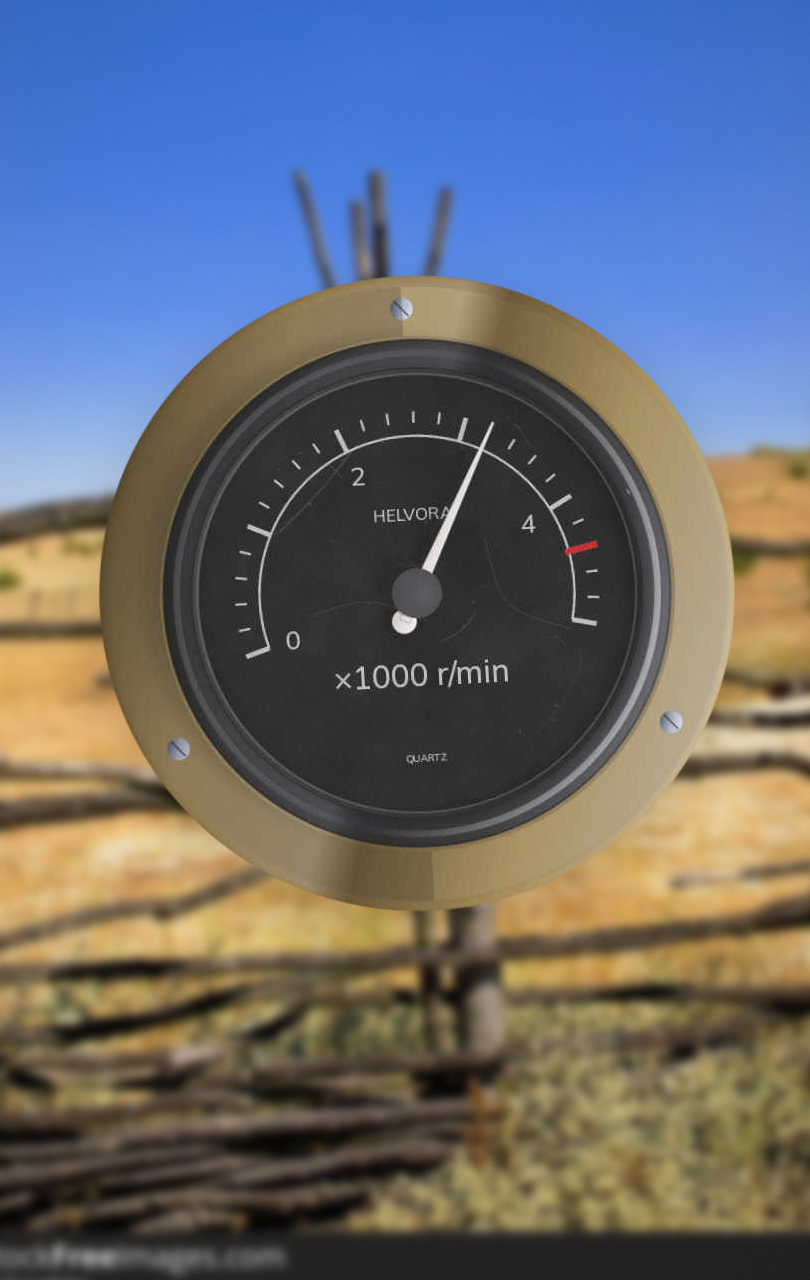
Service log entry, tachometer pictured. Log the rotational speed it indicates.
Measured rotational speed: 3200 rpm
